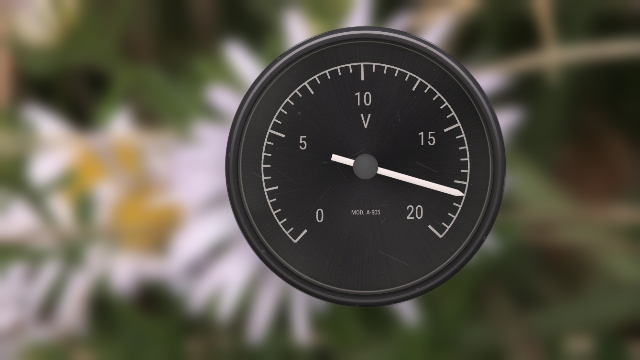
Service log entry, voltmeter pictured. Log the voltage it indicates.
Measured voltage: 18 V
